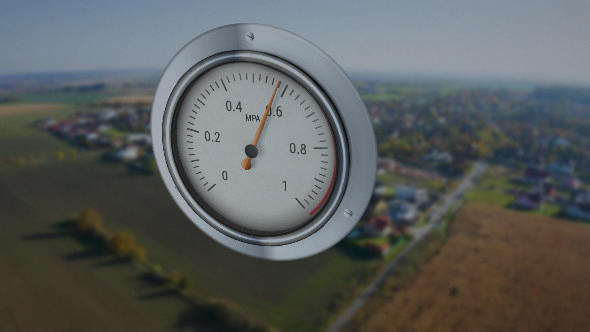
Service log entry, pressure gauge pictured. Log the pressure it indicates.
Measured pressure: 0.58 MPa
